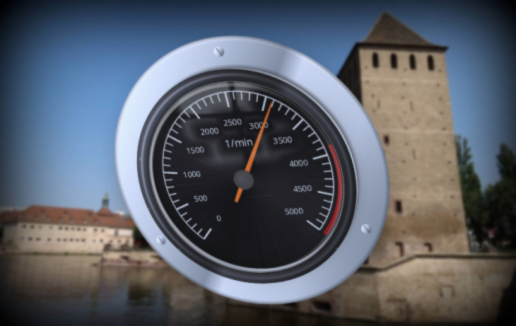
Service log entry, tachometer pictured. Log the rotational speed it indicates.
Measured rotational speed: 3100 rpm
